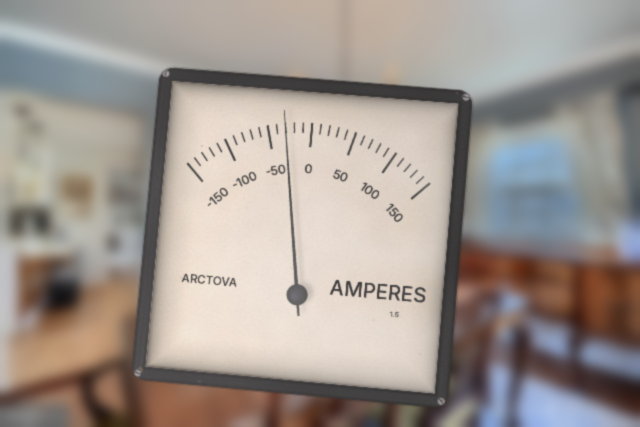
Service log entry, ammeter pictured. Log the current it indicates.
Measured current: -30 A
